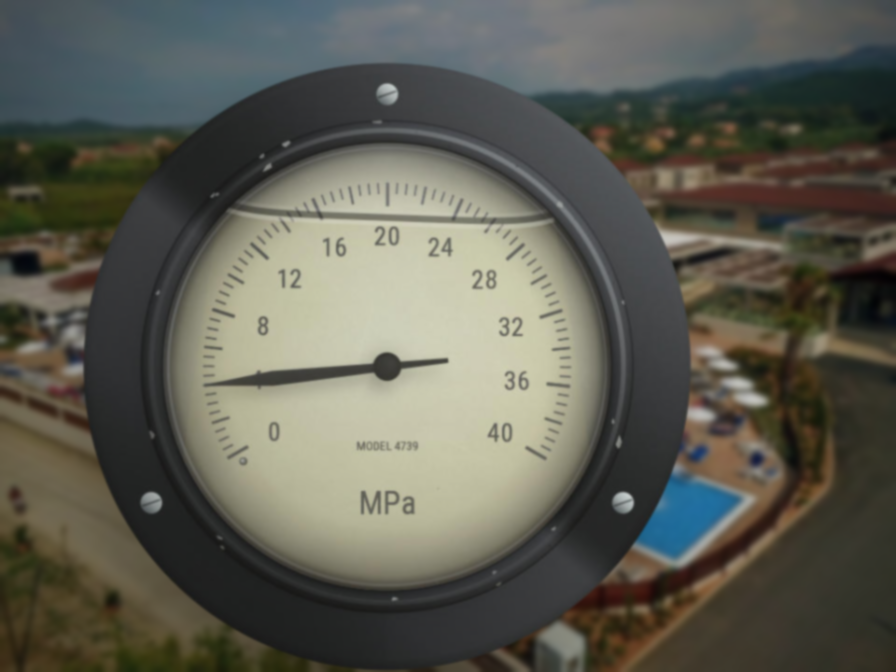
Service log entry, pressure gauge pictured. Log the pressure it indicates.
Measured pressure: 4 MPa
